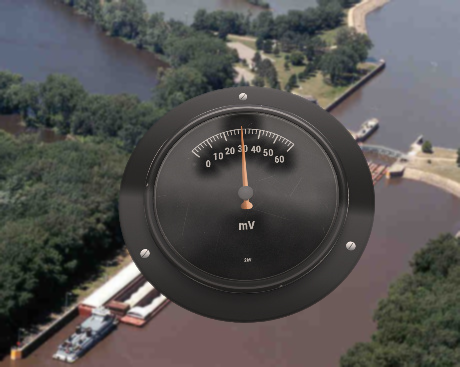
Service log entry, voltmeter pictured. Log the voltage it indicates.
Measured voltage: 30 mV
